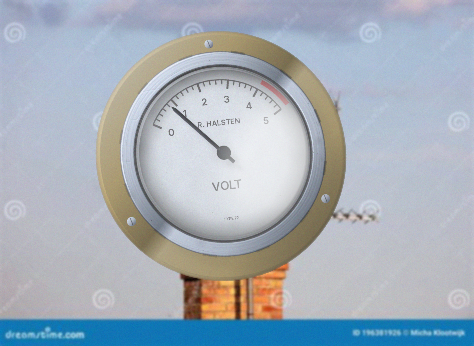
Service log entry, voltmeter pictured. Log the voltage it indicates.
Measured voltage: 0.8 V
